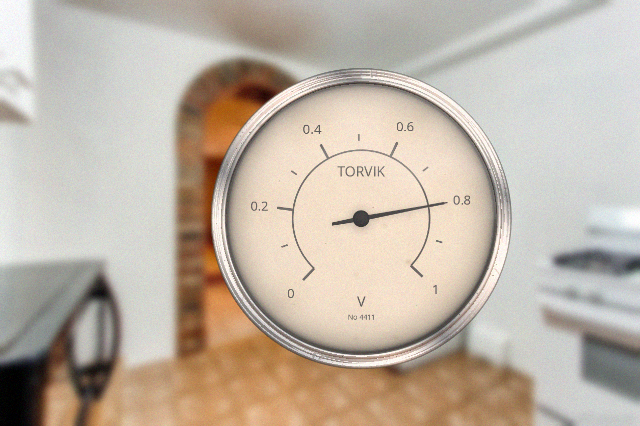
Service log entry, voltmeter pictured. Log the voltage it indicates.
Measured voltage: 0.8 V
